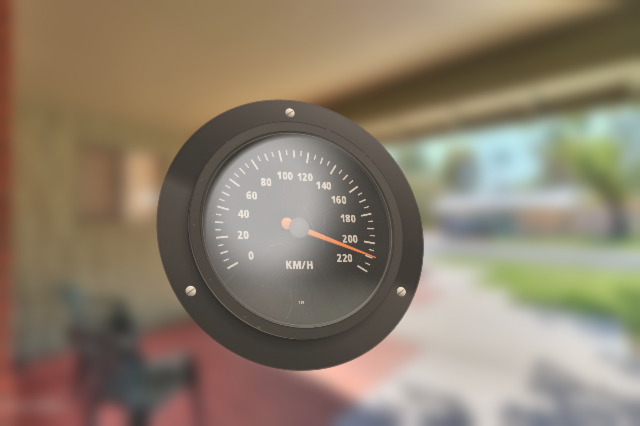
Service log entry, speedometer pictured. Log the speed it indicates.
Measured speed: 210 km/h
